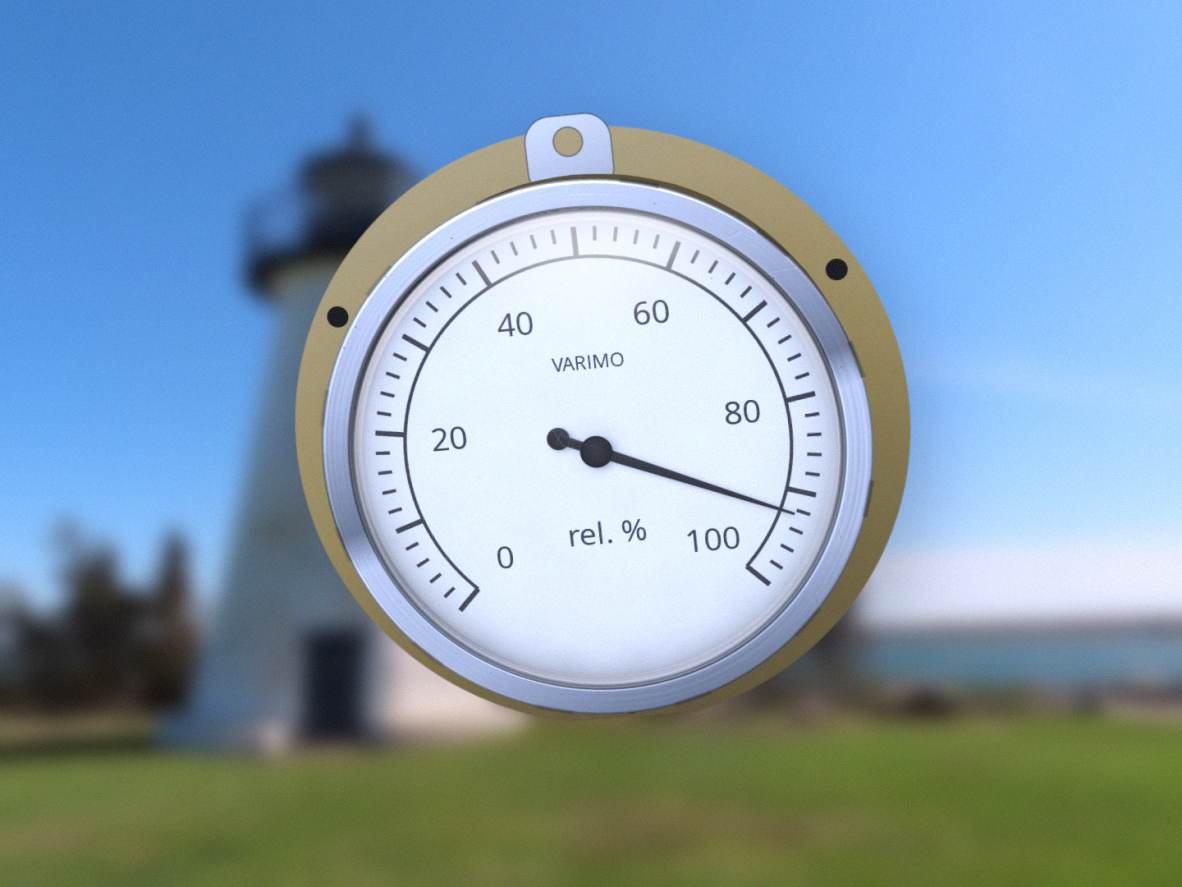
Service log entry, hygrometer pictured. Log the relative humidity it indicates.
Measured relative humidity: 92 %
